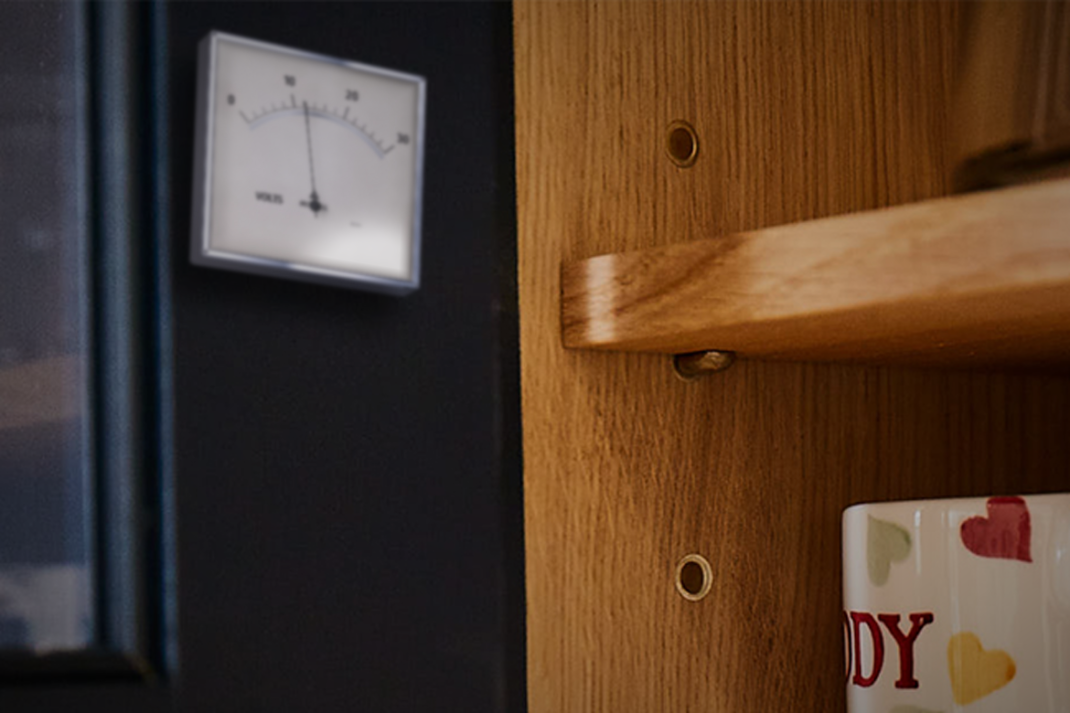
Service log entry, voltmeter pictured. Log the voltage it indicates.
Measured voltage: 12 V
